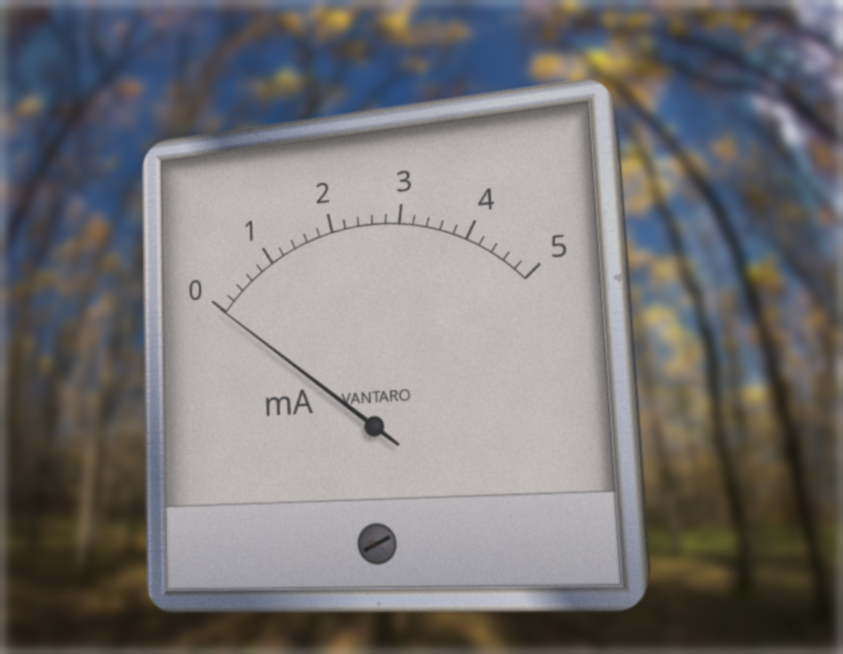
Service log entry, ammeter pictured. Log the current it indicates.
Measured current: 0 mA
